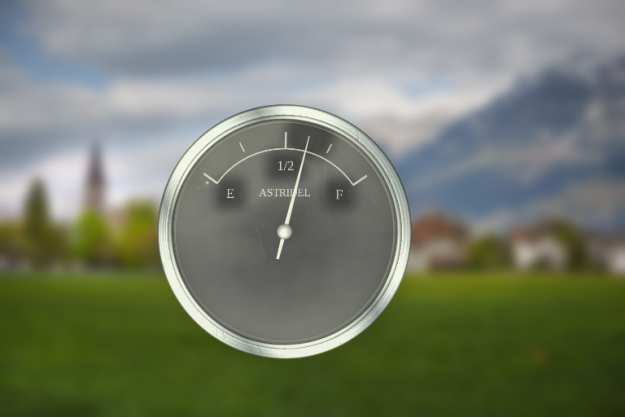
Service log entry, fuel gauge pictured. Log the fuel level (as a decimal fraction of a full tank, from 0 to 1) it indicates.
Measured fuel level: 0.625
